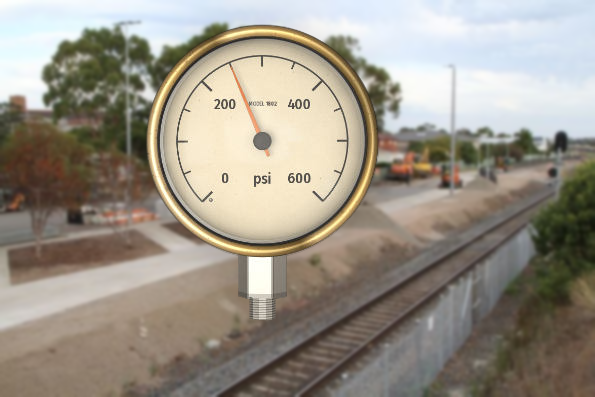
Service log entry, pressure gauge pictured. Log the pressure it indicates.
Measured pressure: 250 psi
